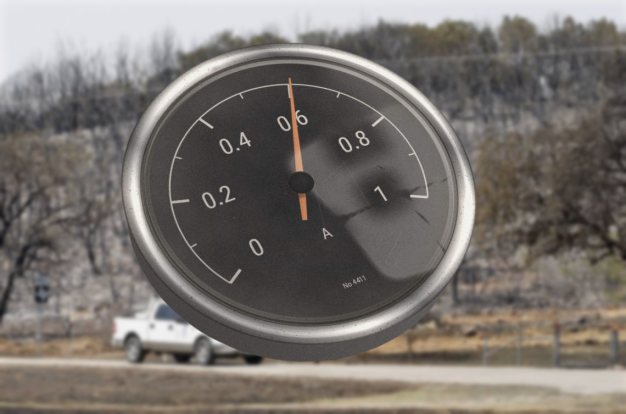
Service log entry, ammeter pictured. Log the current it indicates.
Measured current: 0.6 A
